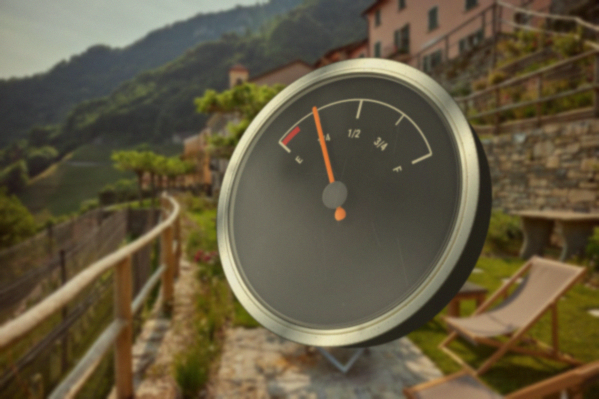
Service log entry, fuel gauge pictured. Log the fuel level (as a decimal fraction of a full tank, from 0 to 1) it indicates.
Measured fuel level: 0.25
